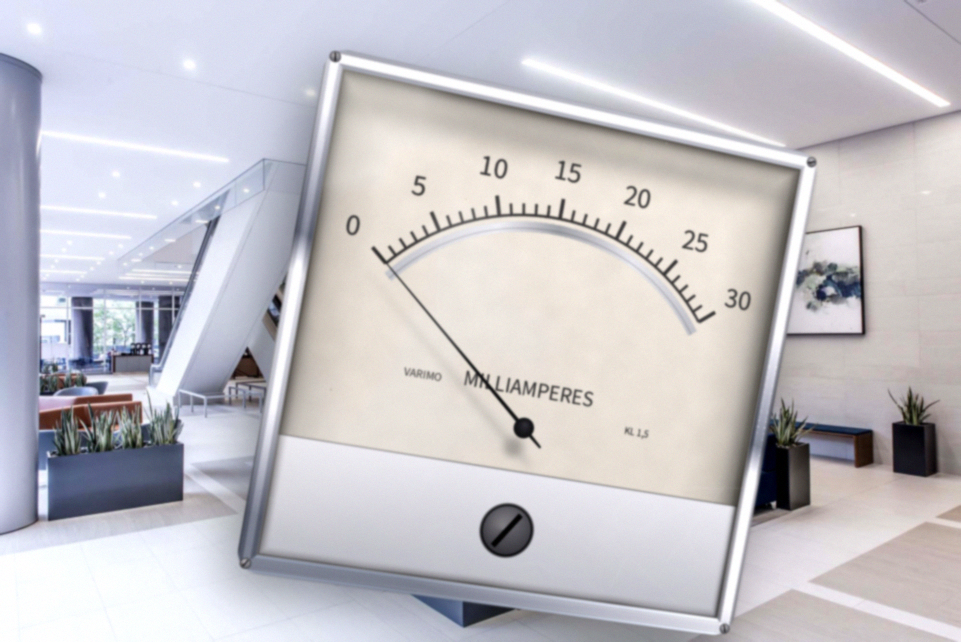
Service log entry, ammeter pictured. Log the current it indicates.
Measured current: 0 mA
